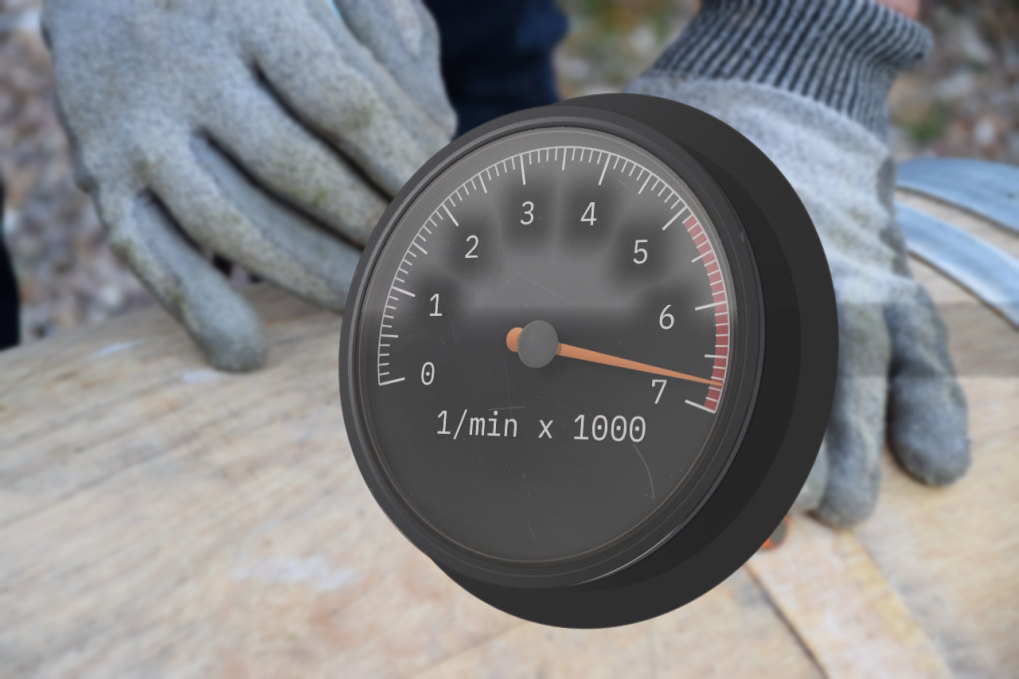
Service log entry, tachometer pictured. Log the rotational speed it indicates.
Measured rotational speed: 6750 rpm
